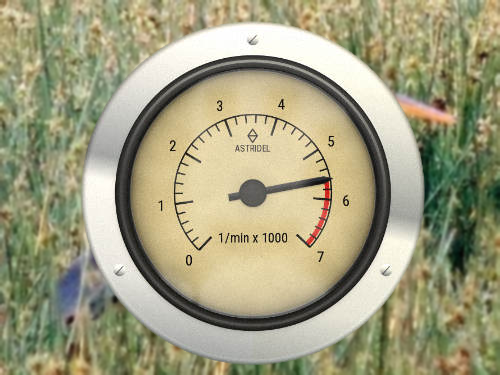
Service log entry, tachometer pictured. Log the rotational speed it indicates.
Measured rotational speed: 5600 rpm
